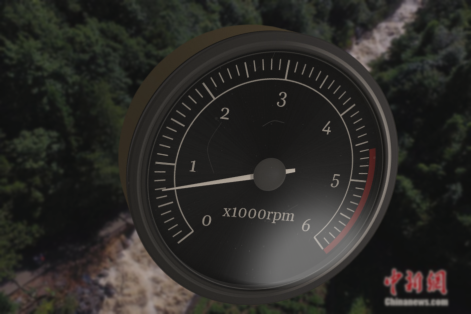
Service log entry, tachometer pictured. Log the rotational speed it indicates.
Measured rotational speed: 700 rpm
